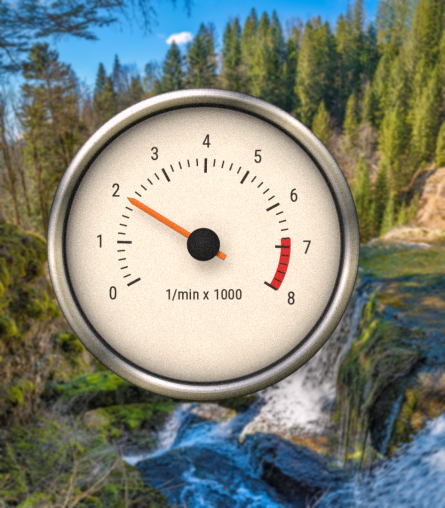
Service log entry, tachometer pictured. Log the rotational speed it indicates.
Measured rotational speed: 2000 rpm
